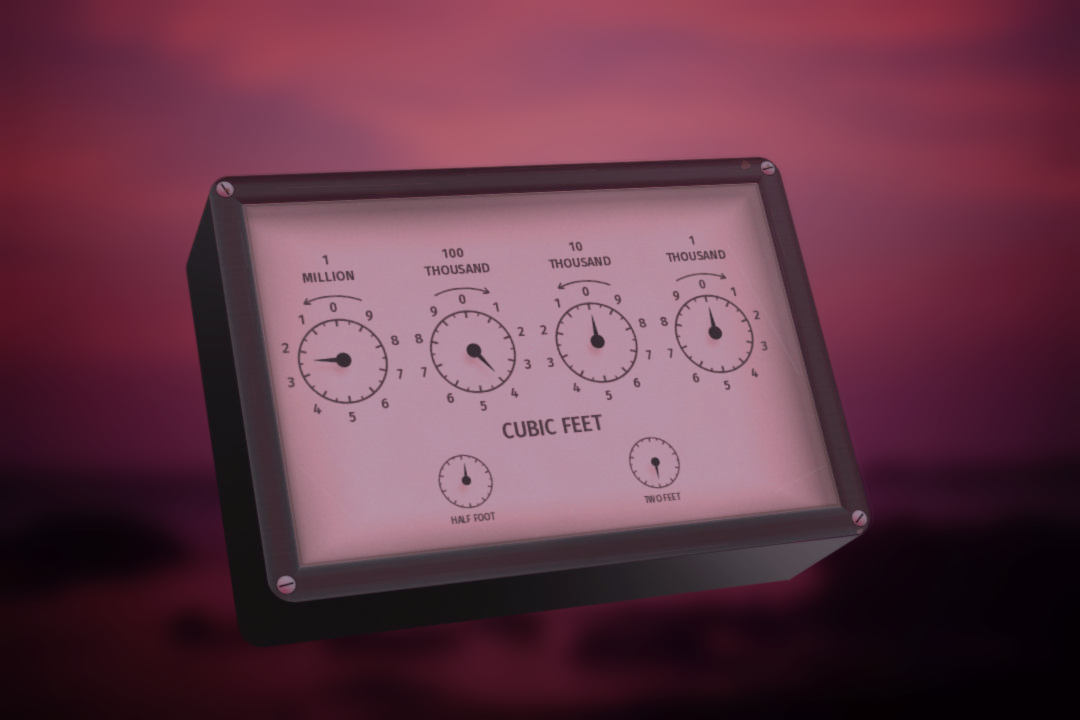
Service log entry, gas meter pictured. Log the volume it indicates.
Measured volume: 240000 ft³
